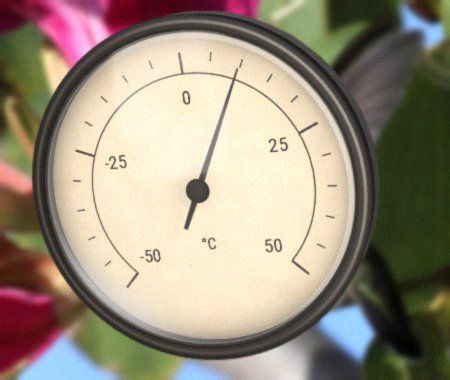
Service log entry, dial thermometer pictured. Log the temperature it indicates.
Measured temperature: 10 °C
